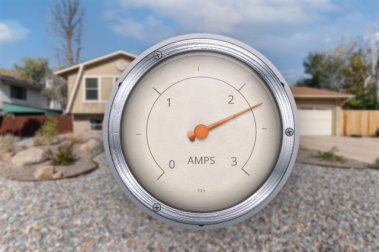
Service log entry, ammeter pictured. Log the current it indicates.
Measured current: 2.25 A
